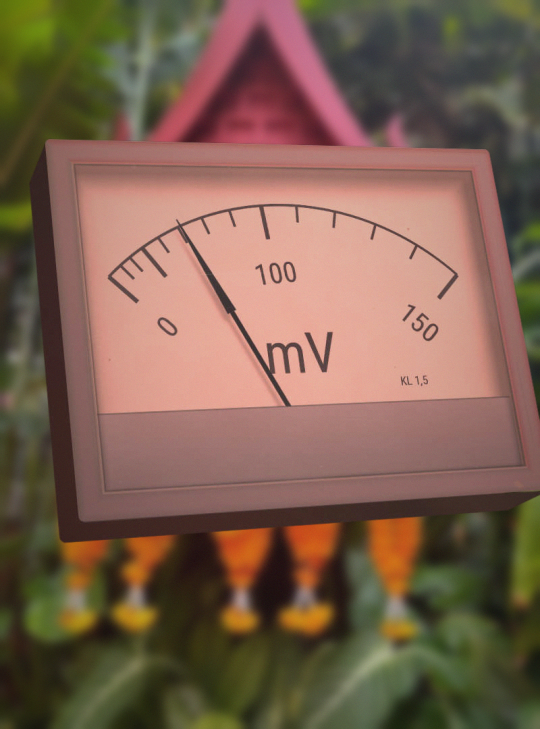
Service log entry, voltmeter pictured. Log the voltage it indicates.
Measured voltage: 70 mV
